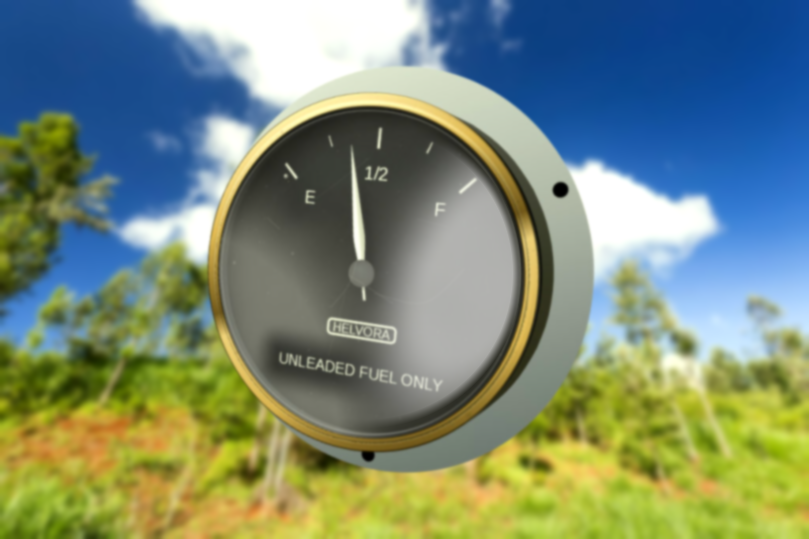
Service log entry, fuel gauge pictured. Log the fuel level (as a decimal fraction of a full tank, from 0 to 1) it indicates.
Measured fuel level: 0.375
